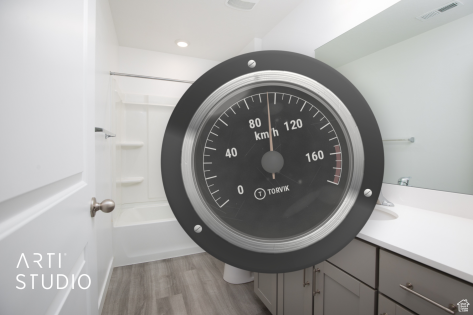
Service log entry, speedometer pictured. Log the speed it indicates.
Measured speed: 95 km/h
